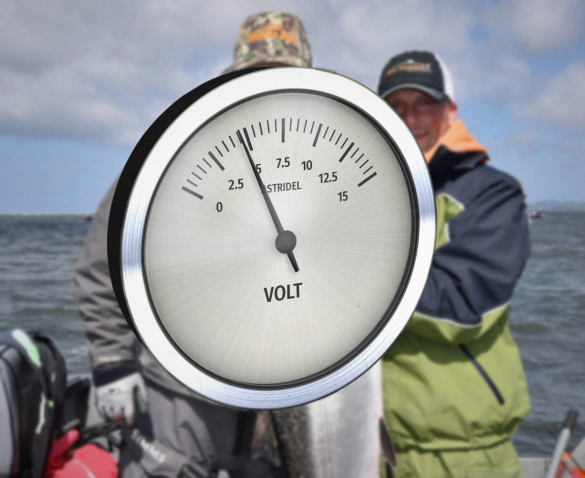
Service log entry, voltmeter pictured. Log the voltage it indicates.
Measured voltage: 4.5 V
